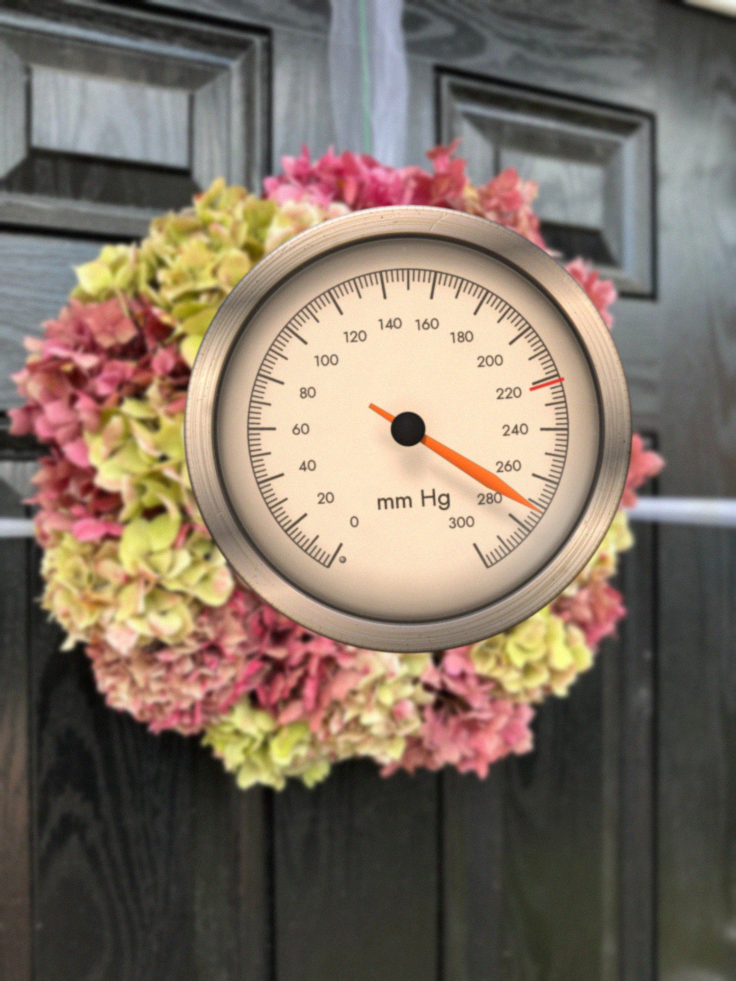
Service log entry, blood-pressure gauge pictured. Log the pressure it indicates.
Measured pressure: 272 mmHg
